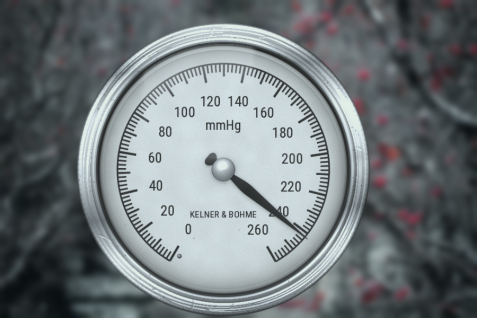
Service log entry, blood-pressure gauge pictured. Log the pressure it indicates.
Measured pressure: 242 mmHg
